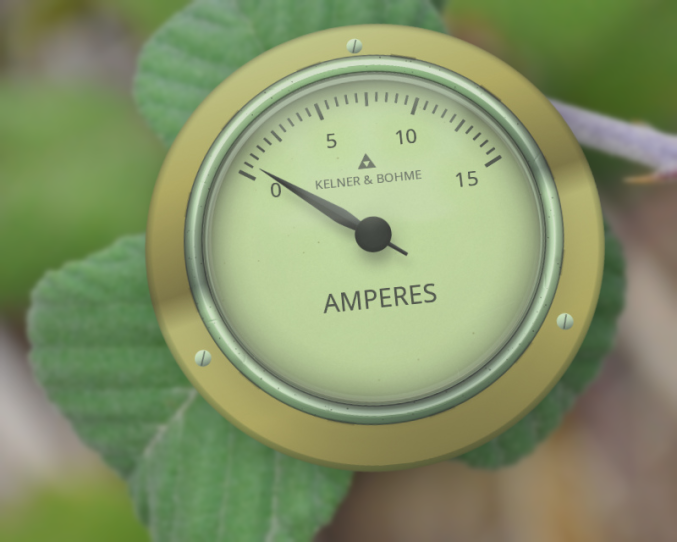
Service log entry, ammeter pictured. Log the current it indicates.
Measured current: 0.5 A
